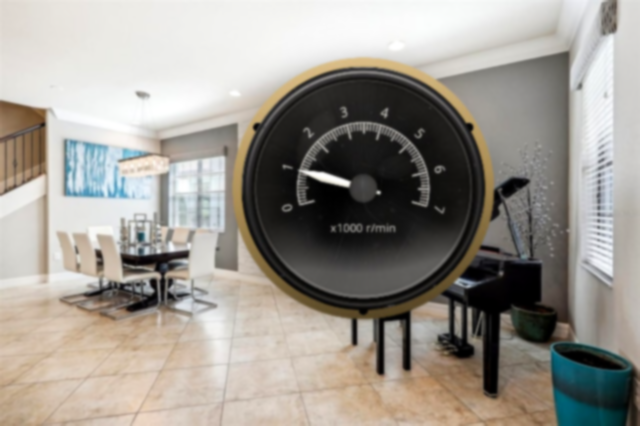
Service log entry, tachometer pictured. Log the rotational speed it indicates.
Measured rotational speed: 1000 rpm
